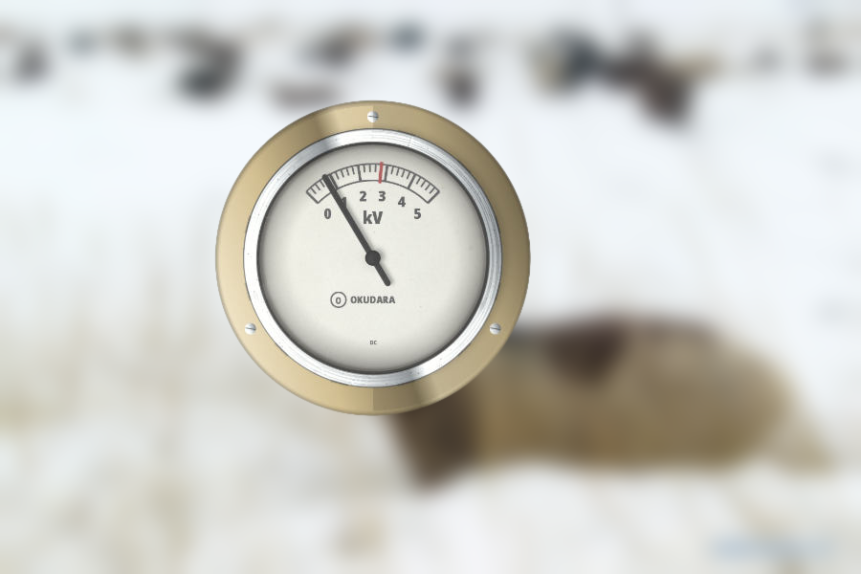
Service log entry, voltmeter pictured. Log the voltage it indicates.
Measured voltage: 0.8 kV
